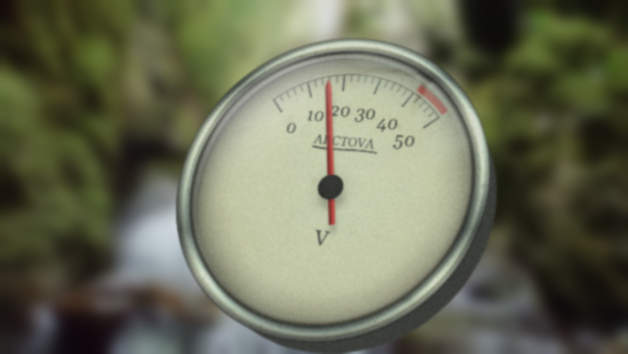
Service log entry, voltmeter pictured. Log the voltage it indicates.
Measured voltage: 16 V
